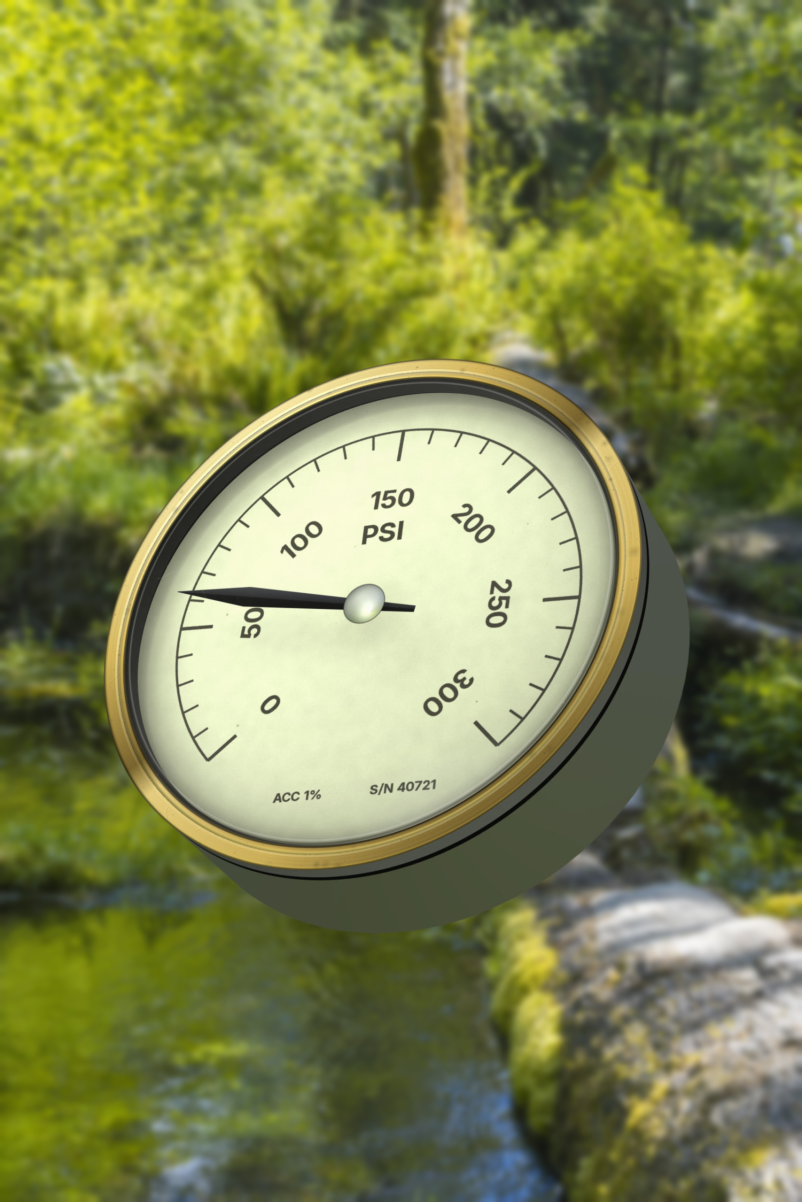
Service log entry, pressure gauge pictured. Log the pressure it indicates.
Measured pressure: 60 psi
